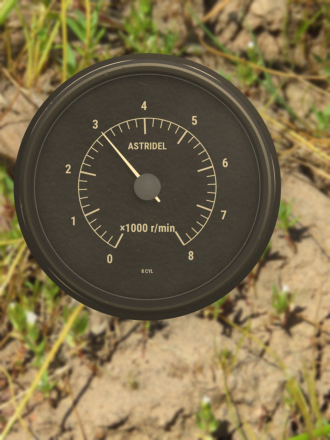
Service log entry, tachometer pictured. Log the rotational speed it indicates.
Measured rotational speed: 3000 rpm
